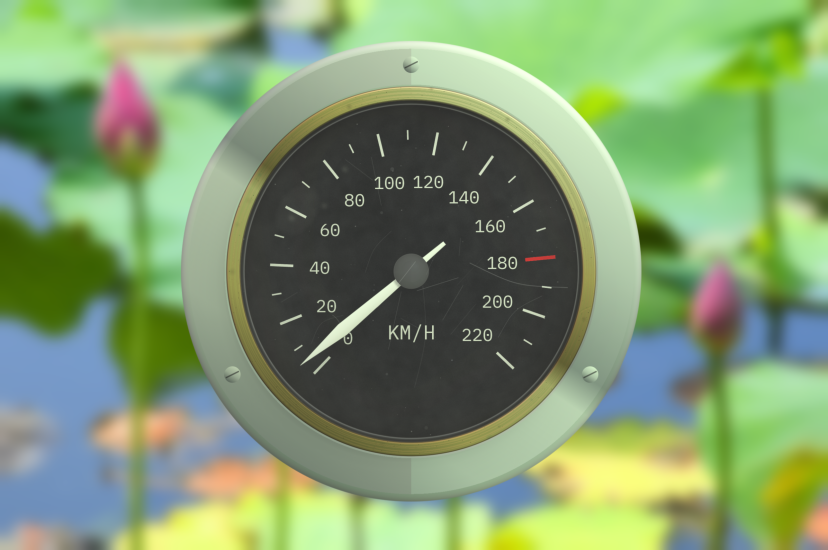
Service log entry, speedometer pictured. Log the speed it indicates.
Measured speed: 5 km/h
